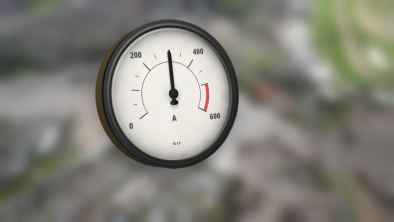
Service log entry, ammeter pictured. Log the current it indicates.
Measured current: 300 A
